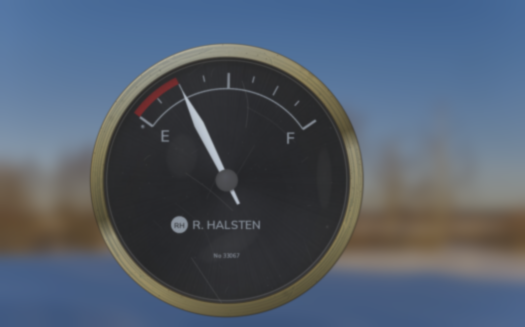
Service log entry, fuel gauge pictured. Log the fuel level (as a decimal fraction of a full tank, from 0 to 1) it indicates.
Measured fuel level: 0.25
